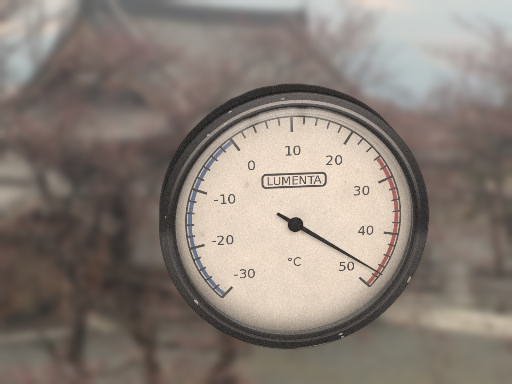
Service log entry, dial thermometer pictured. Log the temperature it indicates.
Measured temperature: 47 °C
